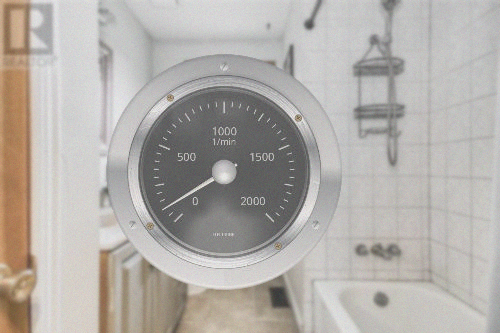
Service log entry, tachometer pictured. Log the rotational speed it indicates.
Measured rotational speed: 100 rpm
